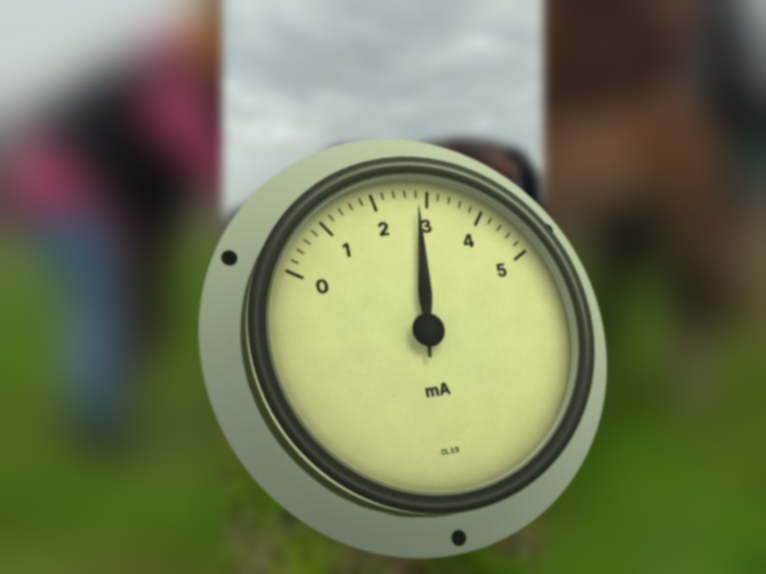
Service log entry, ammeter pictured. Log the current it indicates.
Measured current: 2.8 mA
